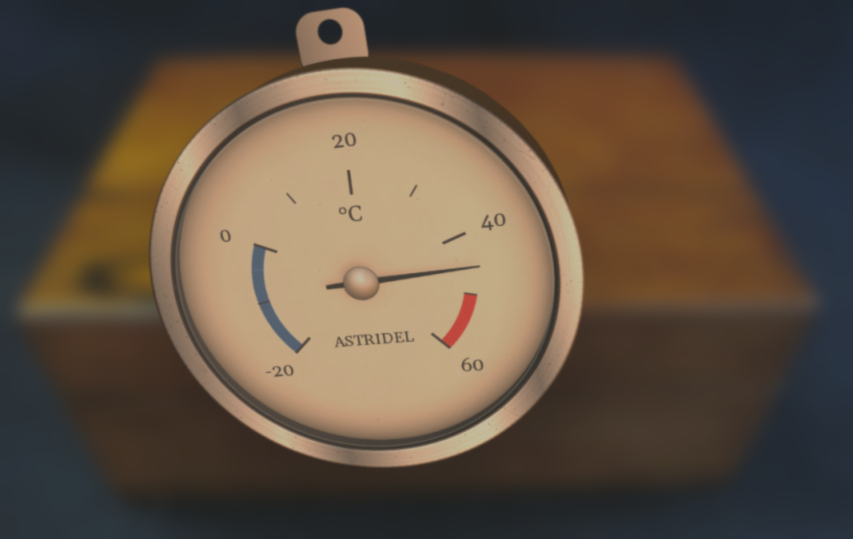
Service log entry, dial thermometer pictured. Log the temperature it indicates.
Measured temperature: 45 °C
